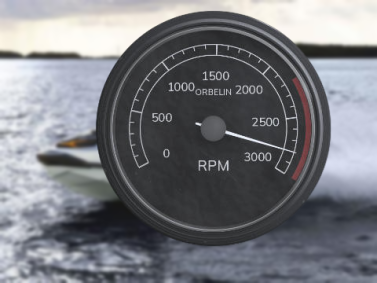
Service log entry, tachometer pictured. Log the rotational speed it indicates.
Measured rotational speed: 2800 rpm
